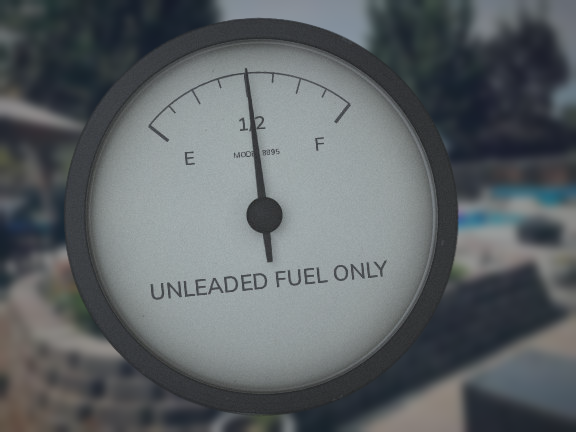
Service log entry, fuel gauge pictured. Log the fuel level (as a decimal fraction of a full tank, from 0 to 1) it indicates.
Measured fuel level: 0.5
